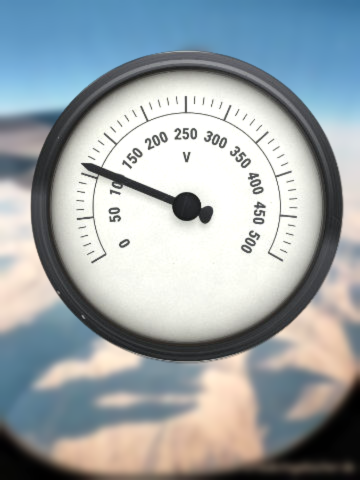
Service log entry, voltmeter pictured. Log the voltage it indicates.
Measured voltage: 110 V
